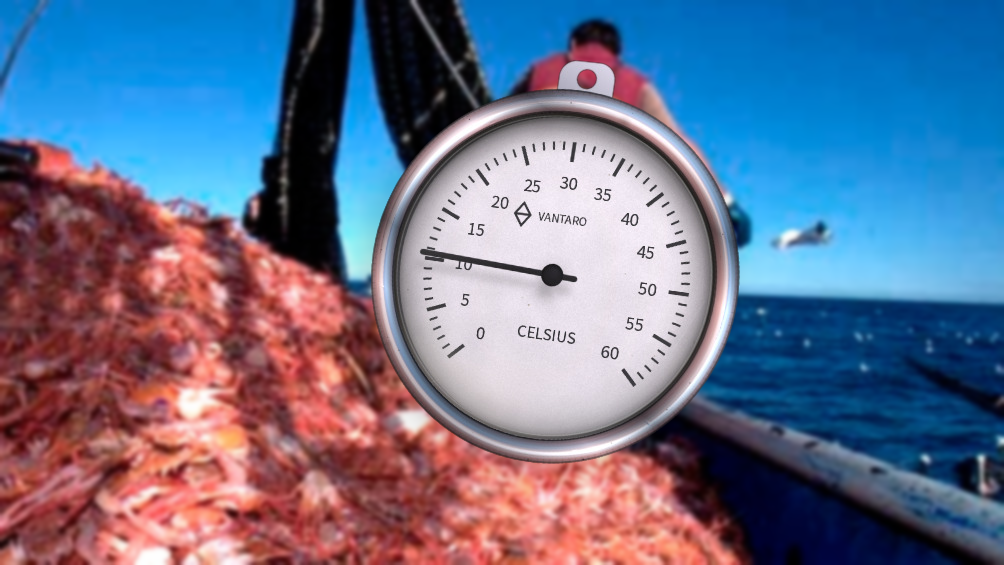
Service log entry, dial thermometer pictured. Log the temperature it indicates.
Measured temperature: 10.5 °C
